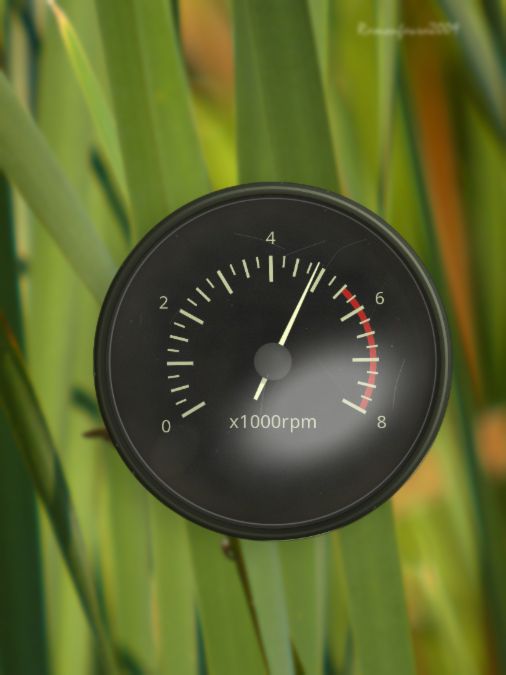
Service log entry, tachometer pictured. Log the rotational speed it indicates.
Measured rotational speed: 4875 rpm
